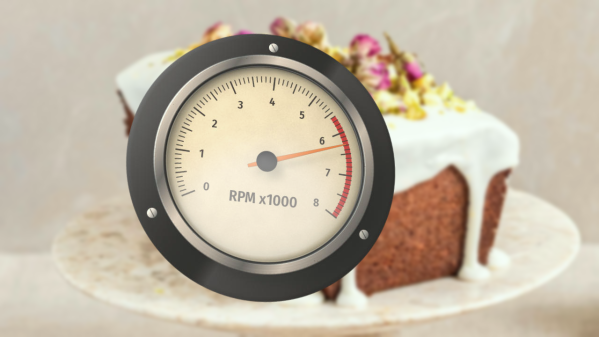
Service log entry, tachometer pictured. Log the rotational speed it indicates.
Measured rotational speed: 6300 rpm
